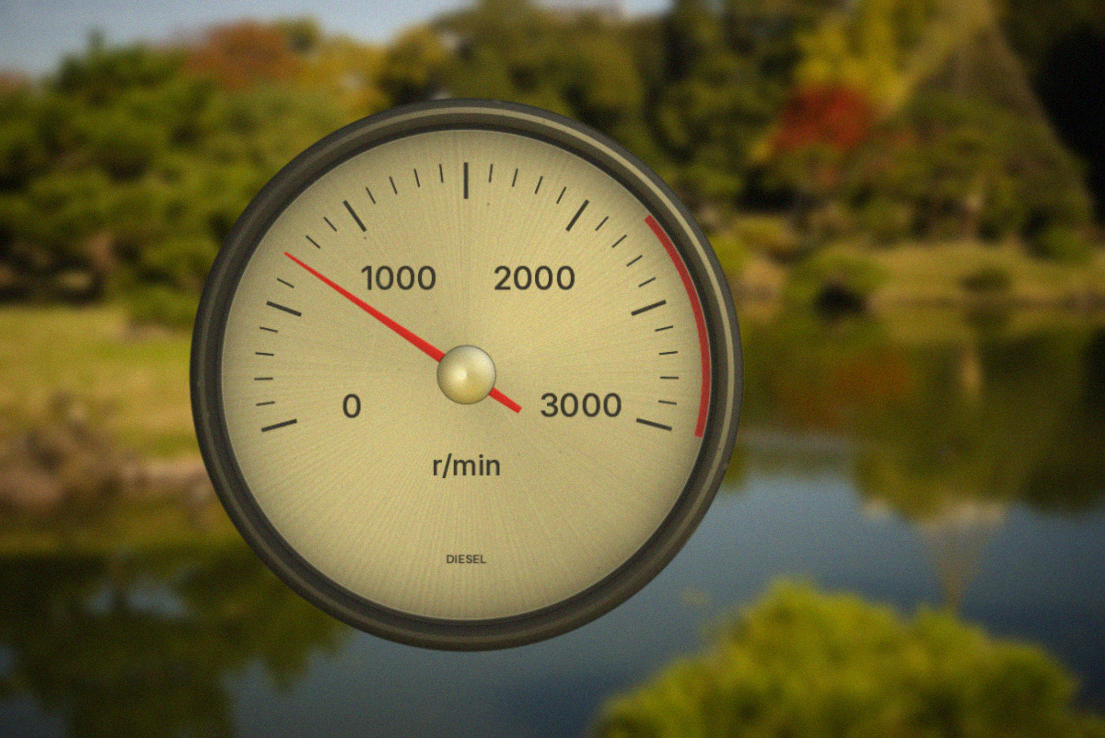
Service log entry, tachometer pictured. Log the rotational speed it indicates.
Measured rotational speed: 700 rpm
